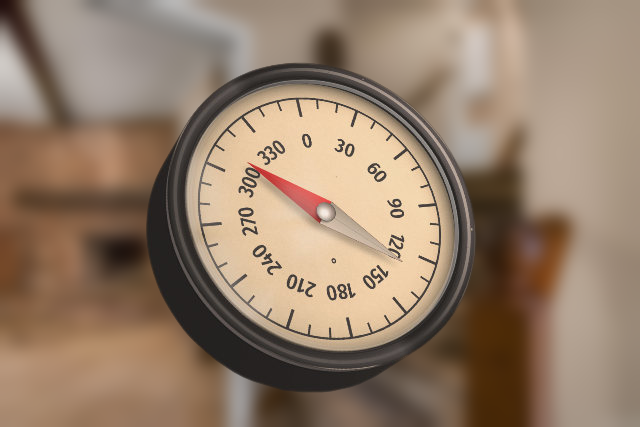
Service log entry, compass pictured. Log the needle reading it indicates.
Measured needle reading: 310 °
